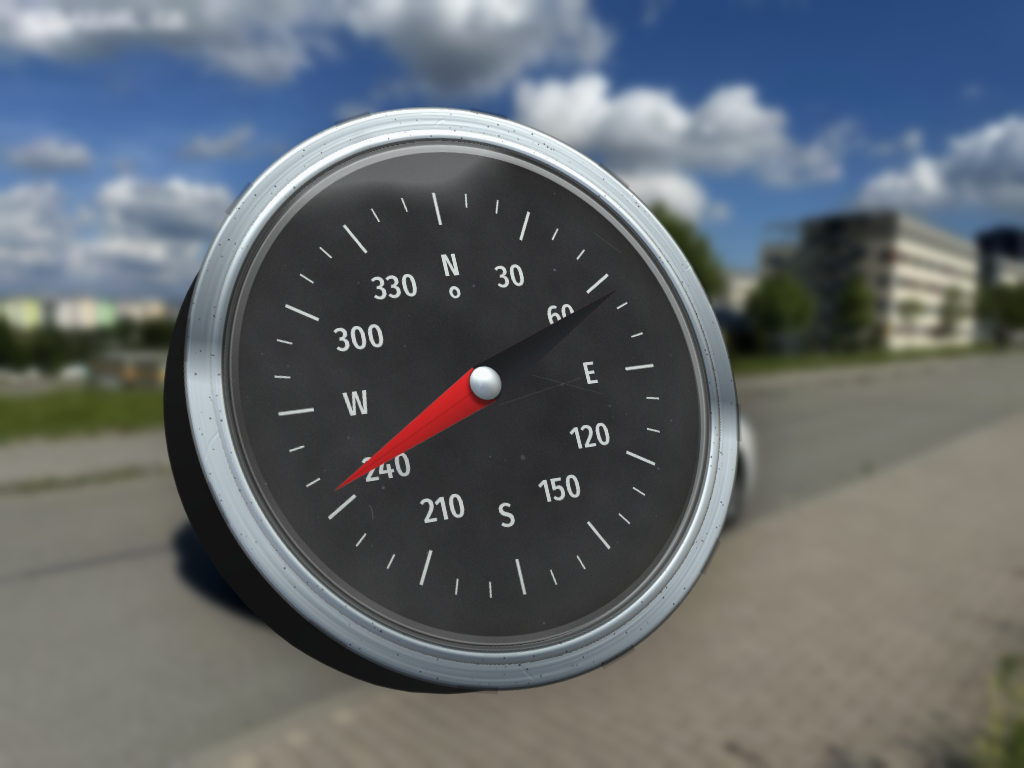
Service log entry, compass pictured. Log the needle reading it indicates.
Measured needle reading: 245 °
